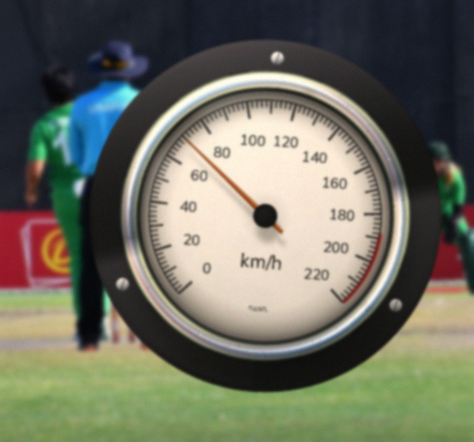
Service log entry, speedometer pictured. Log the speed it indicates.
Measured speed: 70 km/h
